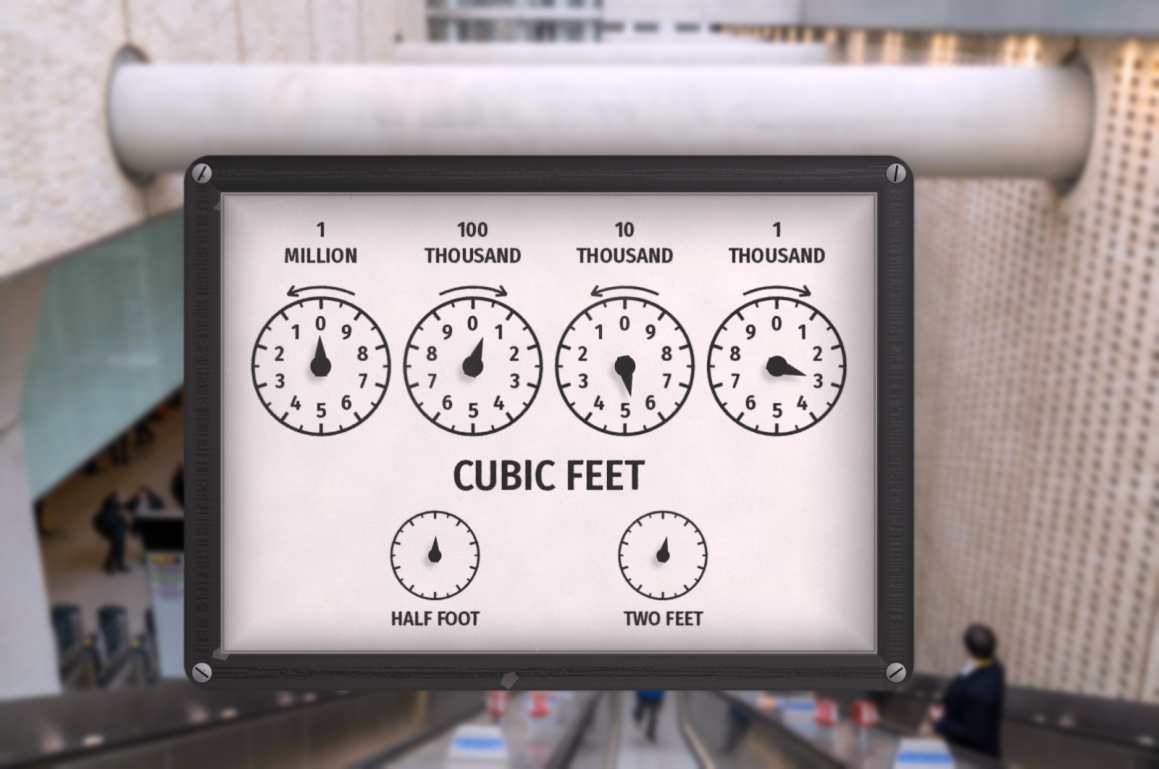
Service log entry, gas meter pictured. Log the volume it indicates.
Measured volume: 5300 ft³
